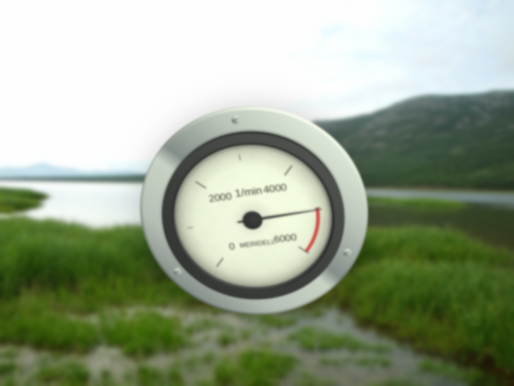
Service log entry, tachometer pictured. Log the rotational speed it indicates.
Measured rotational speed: 5000 rpm
